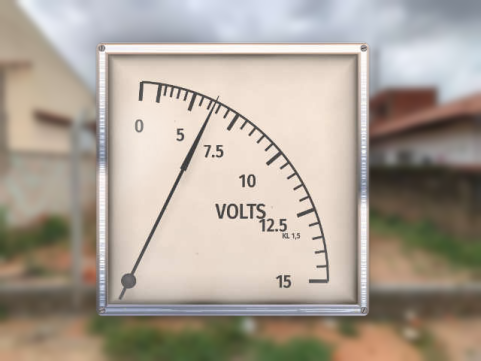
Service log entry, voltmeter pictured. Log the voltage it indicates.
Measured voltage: 6.25 V
